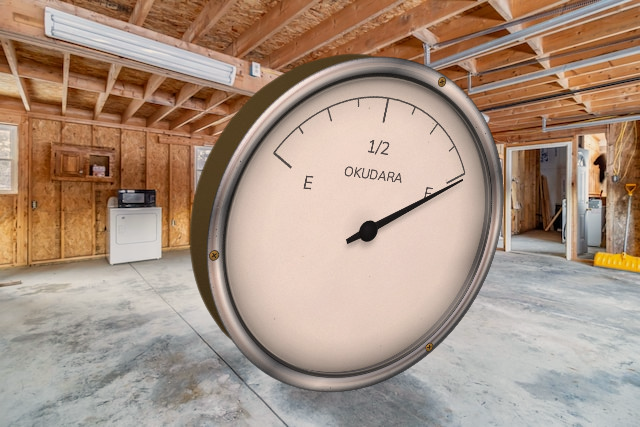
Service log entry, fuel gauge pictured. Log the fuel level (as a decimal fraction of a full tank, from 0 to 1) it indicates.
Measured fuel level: 1
